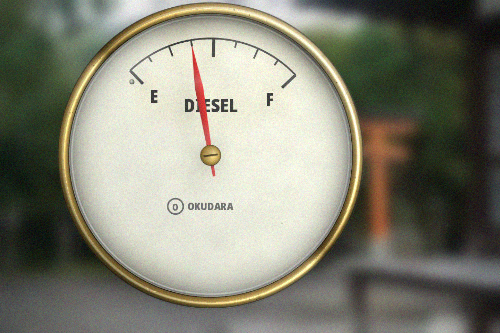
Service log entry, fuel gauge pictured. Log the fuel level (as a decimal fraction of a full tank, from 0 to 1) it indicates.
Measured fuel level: 0.375
